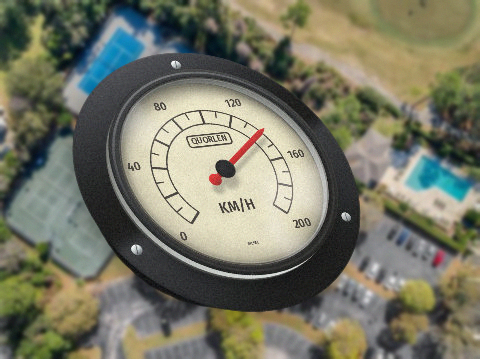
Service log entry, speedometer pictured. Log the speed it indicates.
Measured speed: 140 km/h
